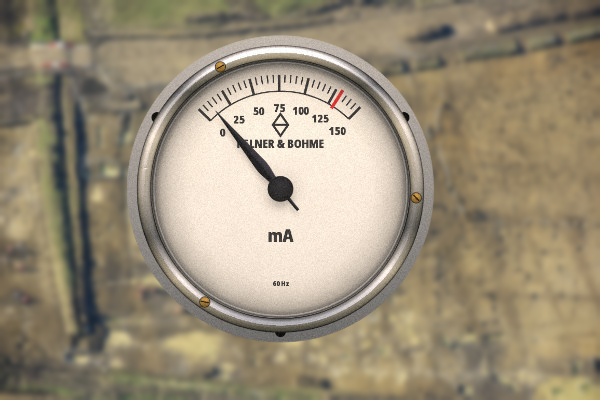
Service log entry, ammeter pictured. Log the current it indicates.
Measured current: 10 mA
